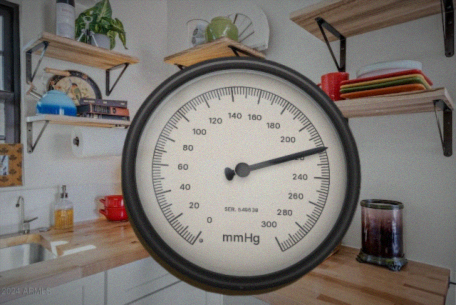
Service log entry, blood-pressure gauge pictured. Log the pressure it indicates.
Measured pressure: 220 mmHg
